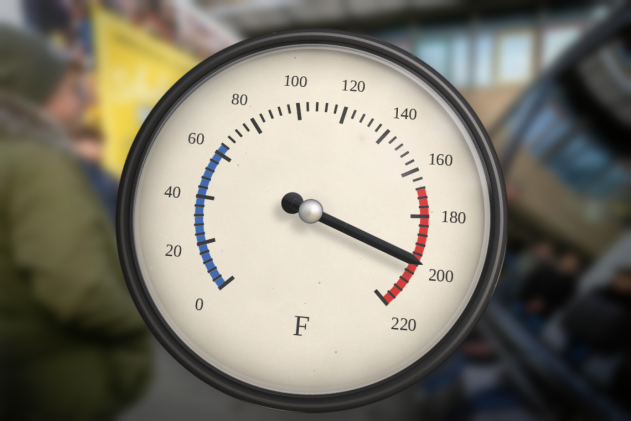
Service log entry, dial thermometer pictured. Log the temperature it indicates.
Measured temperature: 200 °F
